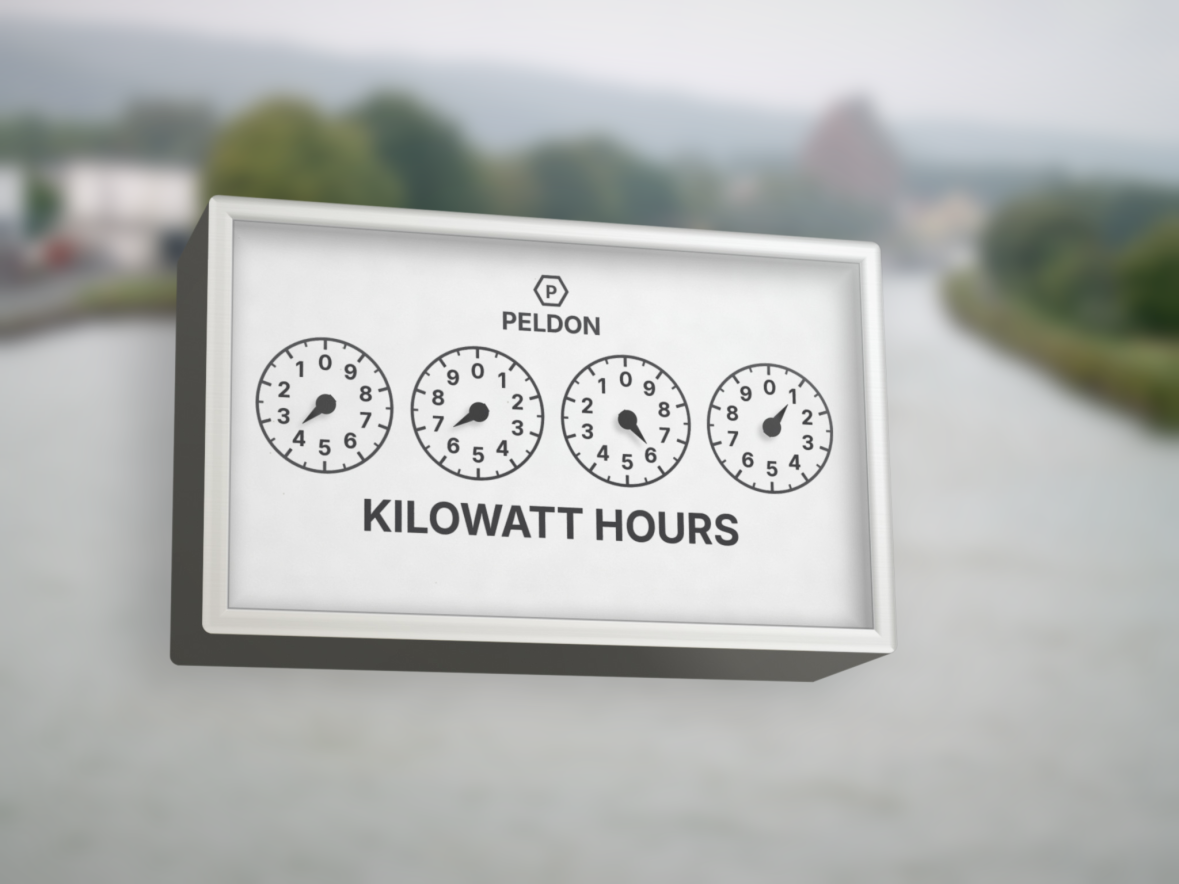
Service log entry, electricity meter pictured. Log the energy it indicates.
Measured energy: 3661 kWh
